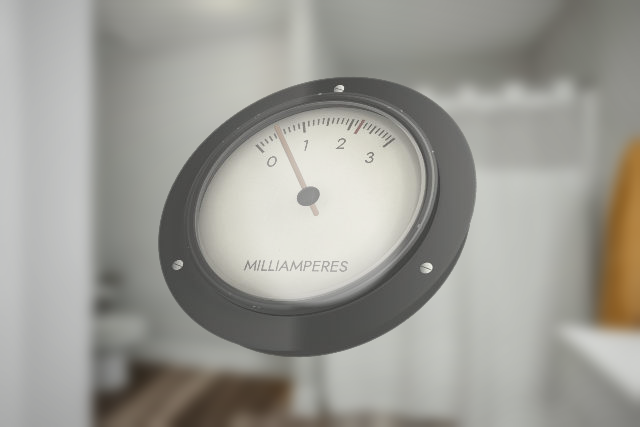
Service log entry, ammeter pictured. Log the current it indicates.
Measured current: 0.5 mA
